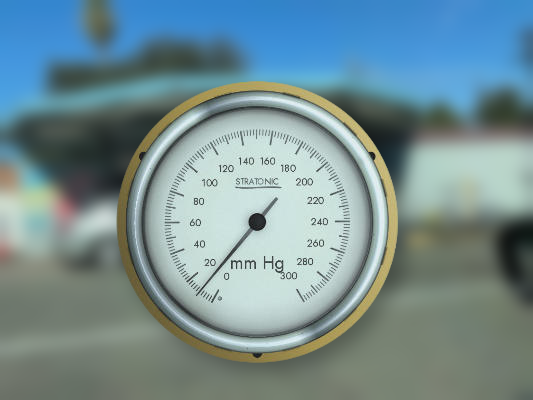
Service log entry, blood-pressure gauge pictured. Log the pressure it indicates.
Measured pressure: 10 mmHg
